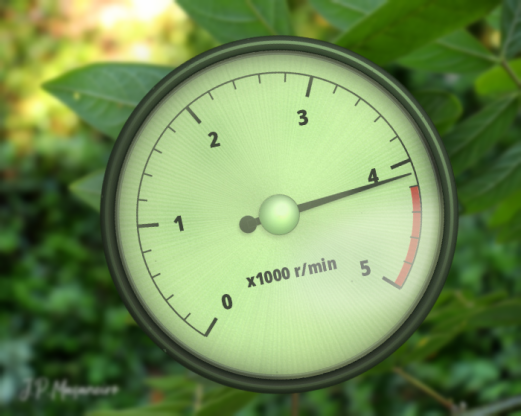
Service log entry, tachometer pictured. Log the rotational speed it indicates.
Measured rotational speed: 4100 rpm
